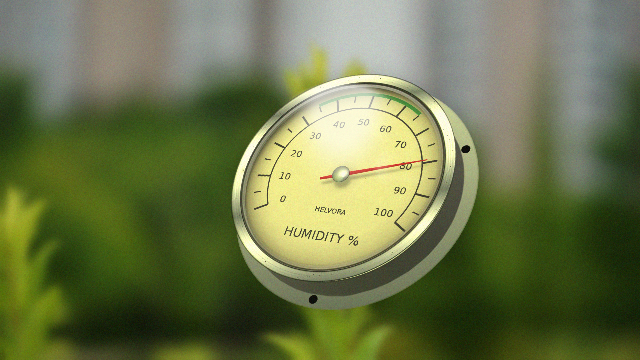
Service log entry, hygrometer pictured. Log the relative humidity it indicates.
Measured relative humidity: 80 %
